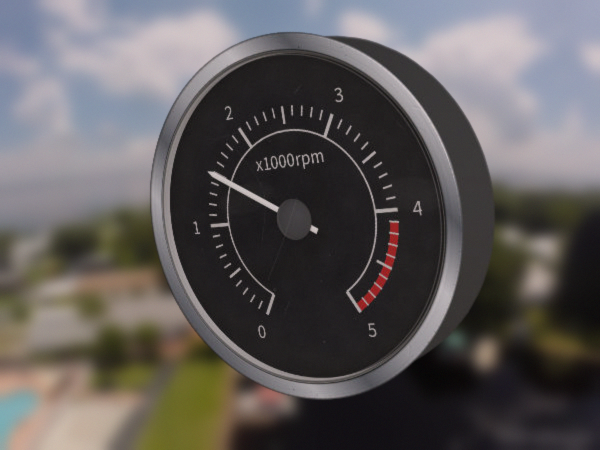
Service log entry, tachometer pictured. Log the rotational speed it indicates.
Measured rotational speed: 1500 rpm
